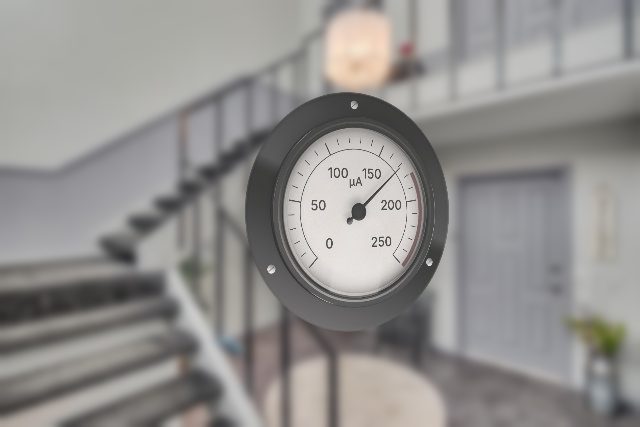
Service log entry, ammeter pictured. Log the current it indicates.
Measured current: 170 µA
